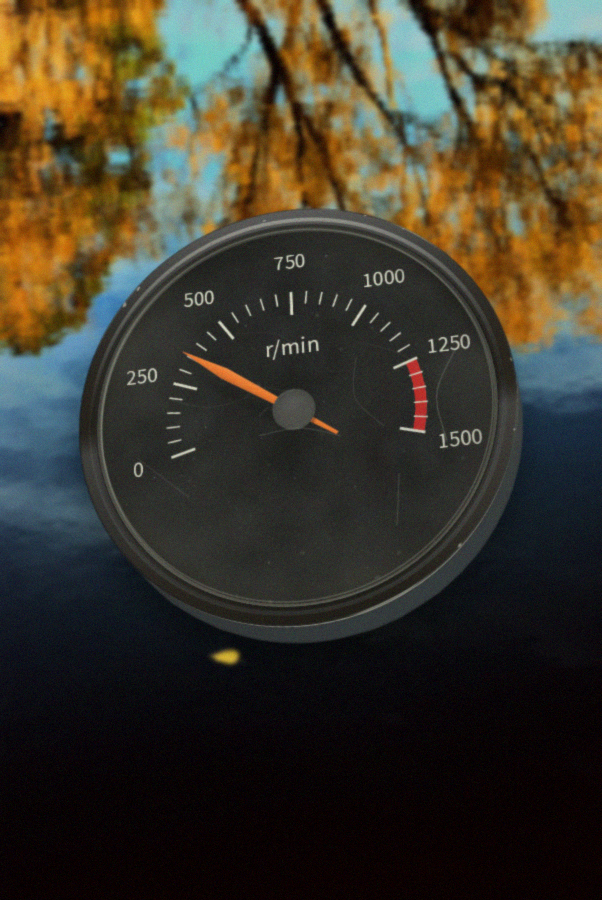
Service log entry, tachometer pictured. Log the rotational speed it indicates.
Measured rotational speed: 350 rpm
